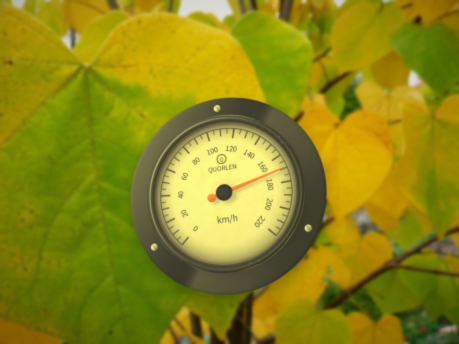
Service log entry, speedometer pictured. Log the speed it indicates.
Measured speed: 170 km/h
